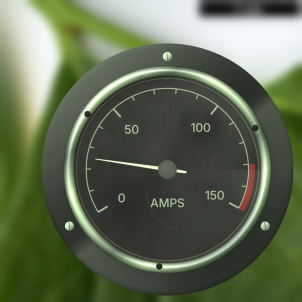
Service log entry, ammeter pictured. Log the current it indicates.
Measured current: 25 A
